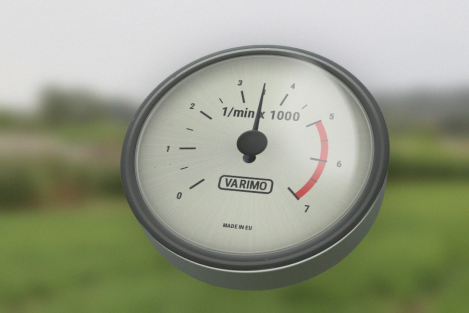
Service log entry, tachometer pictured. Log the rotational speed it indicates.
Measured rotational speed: 3500 rpm
